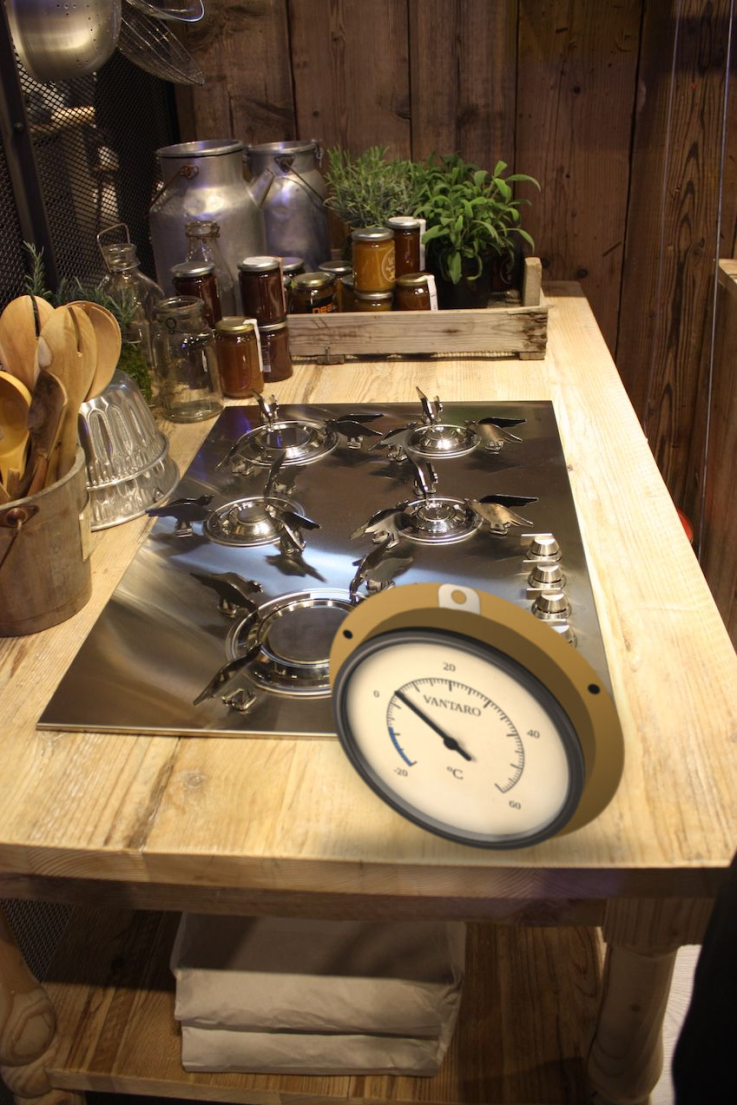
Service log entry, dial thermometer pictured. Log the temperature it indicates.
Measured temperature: 5 °C
